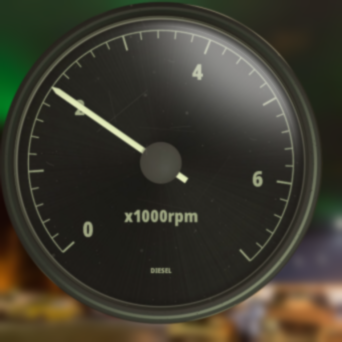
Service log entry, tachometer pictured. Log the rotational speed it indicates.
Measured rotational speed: 2000 rpm
